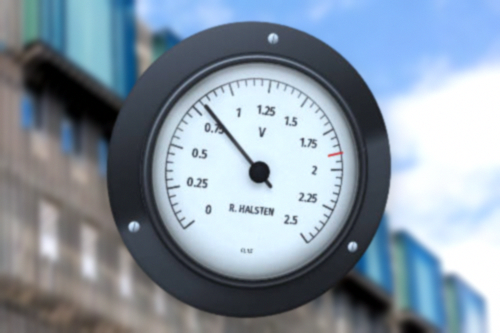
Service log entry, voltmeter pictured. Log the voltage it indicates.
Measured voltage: 0.8 V
